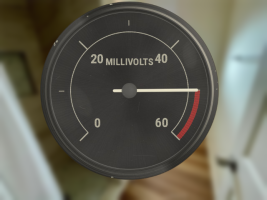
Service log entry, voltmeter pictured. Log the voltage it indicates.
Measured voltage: 50 mV
